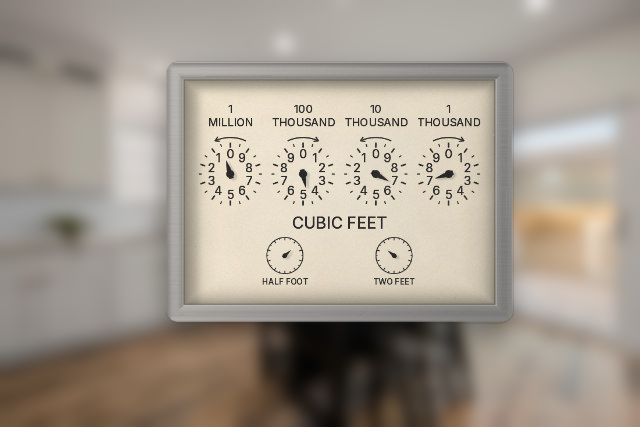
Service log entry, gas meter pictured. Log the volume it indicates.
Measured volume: 46700 ft³
